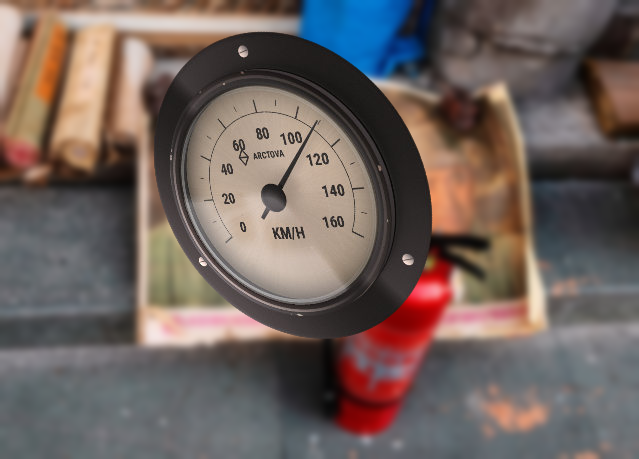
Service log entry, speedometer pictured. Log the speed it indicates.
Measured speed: 110 km/h
